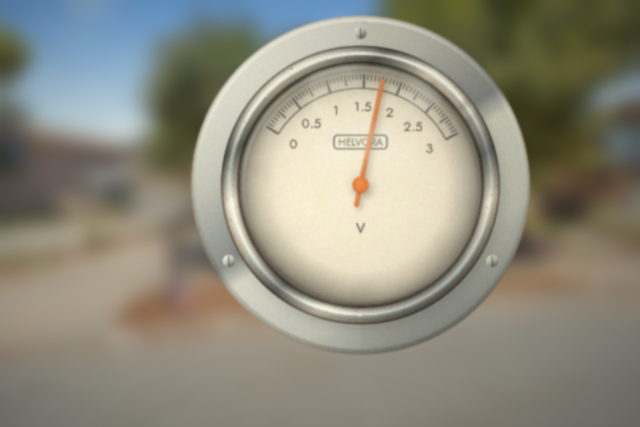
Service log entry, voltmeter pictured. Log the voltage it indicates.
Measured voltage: 1.75 V
